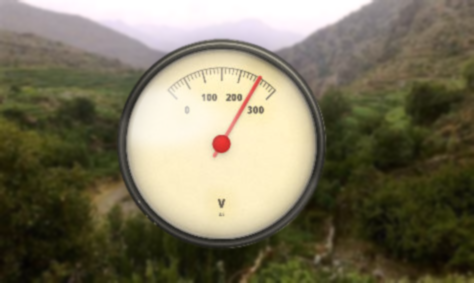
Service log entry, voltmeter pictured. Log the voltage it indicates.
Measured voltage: 250 V
